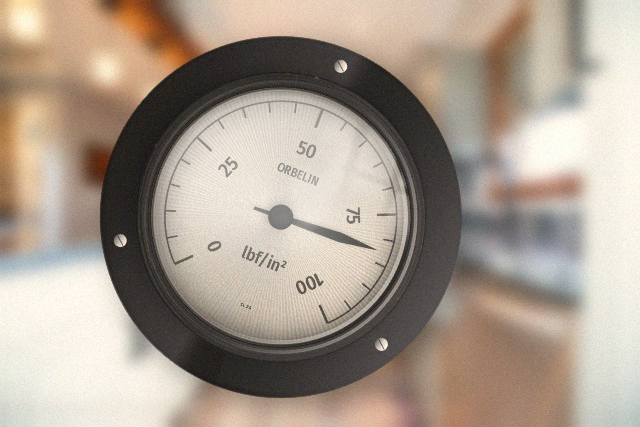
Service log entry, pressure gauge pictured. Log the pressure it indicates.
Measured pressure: 82.5 psi
